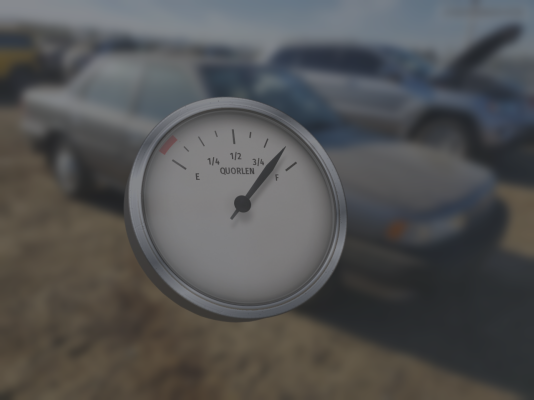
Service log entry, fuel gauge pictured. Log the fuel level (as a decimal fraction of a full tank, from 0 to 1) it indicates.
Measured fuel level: 0.875
